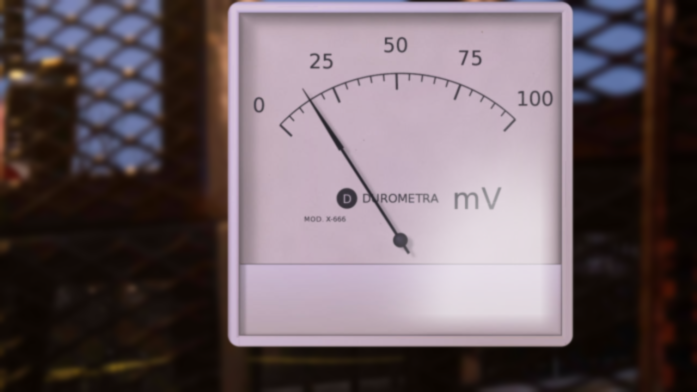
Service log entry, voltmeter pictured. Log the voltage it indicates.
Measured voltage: 15 mV
